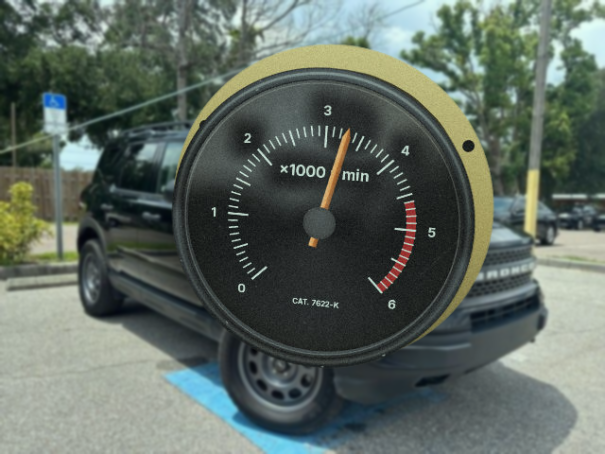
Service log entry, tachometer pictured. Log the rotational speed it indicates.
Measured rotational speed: 3300 rpm
